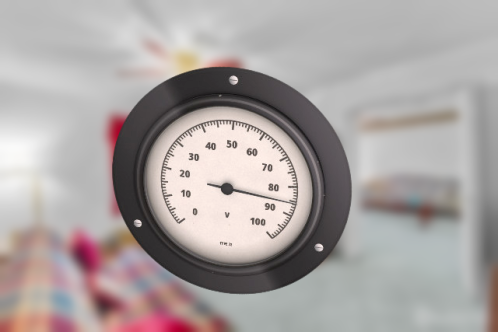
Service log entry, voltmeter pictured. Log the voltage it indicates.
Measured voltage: 85 V
